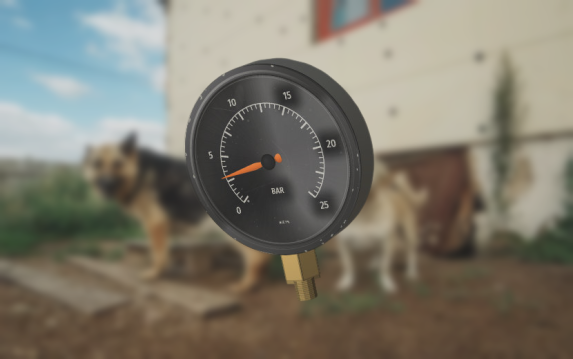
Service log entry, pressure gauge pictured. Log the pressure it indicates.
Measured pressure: 3 bar
